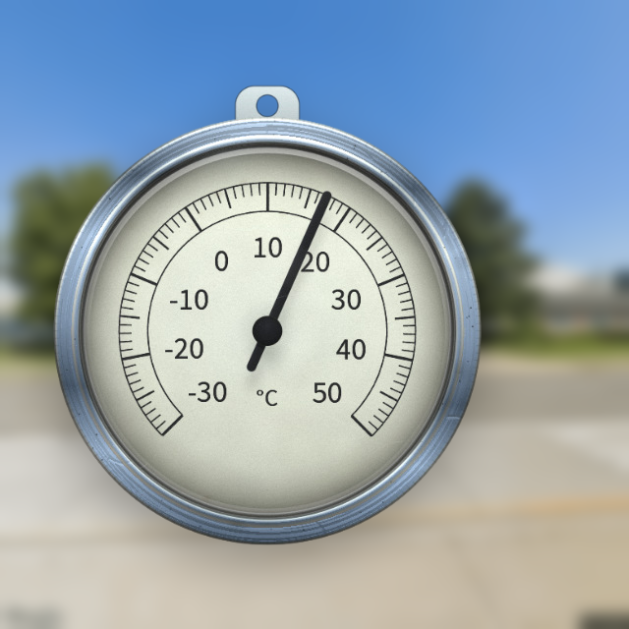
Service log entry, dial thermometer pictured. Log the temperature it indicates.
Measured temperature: 17 °C
